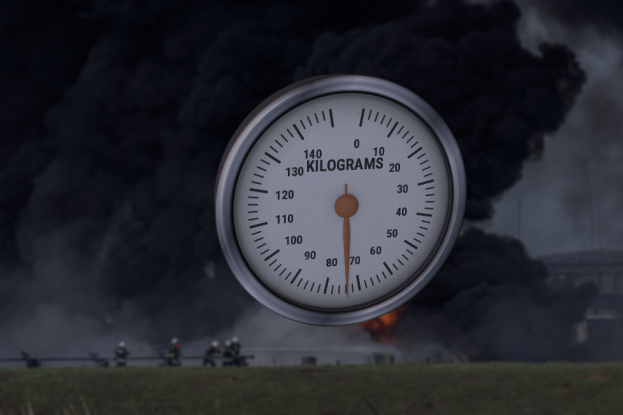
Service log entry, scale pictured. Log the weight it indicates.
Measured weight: 74 kg
